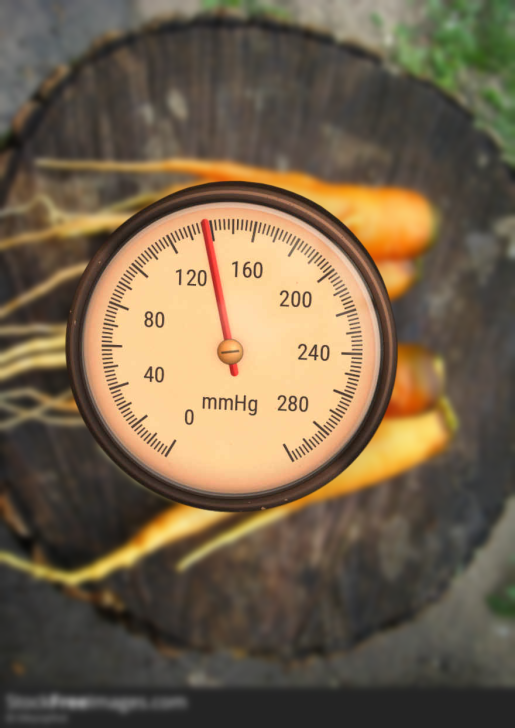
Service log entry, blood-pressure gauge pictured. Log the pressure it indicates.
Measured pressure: 138 mmHg
